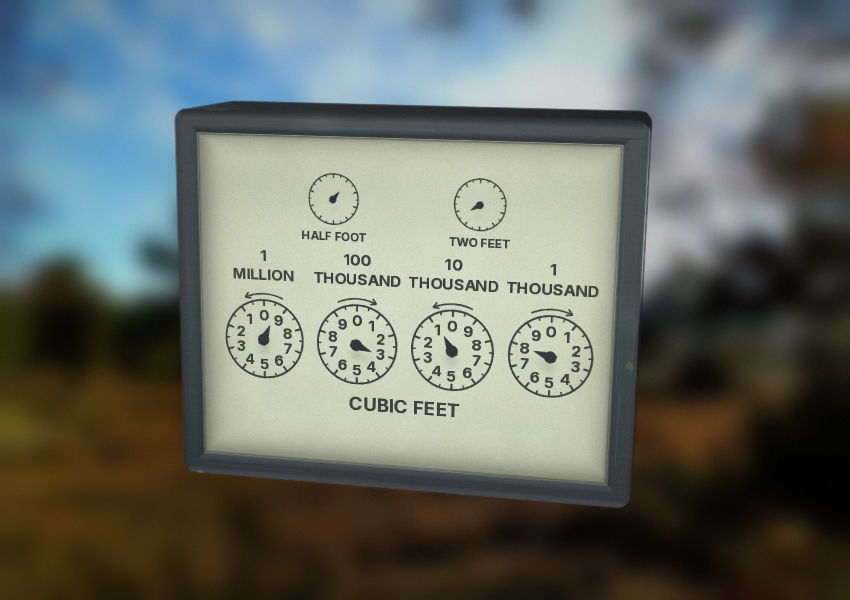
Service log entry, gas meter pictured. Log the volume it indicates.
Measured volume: 930800 ft³
